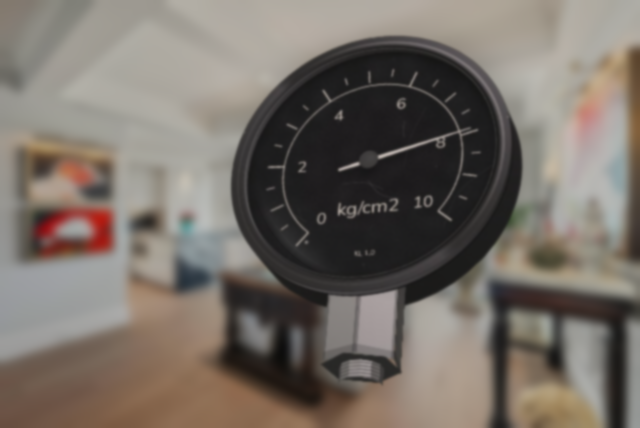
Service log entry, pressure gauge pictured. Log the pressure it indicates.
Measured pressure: 8 kg/cm²
